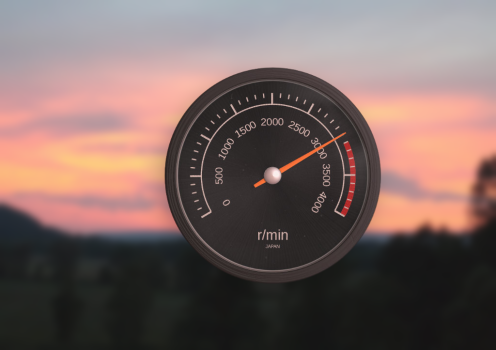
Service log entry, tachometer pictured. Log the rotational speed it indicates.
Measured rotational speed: 3000 rpm
